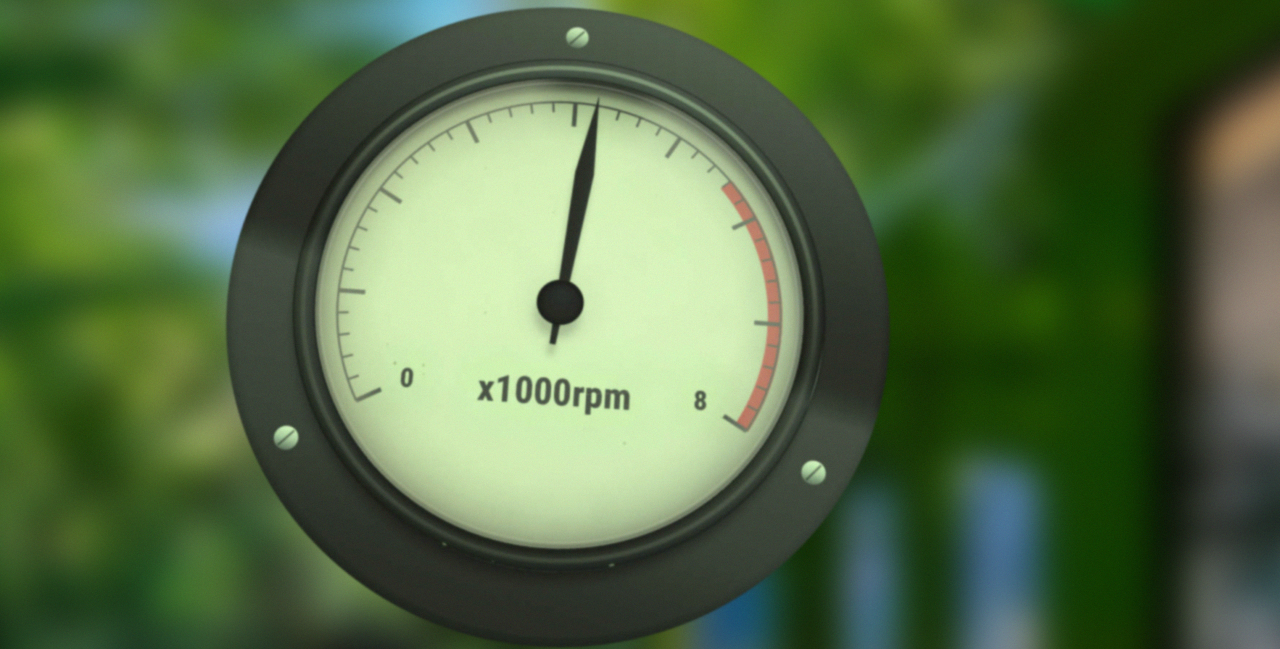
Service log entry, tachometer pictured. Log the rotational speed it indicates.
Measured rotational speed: 4200 rpm
